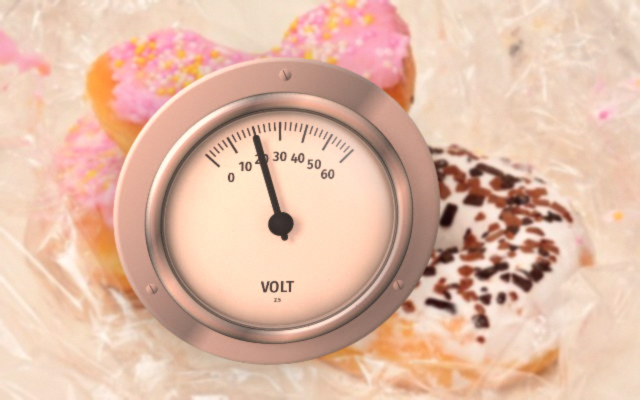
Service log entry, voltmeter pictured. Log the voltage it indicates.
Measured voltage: 20 V
